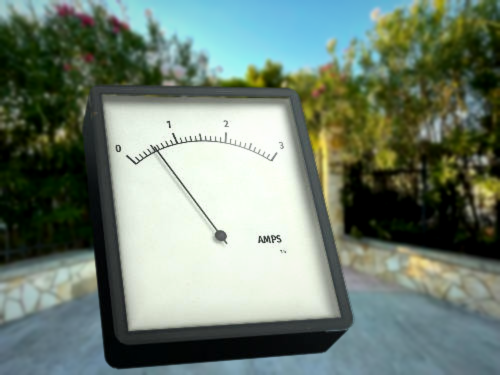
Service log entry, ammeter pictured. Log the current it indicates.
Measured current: 0.5 A
